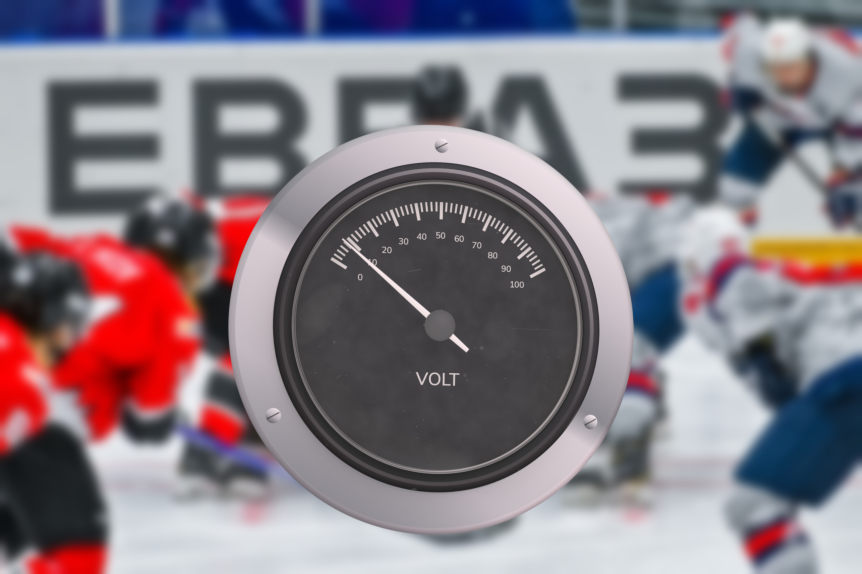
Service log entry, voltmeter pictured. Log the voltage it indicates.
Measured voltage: 8 V
